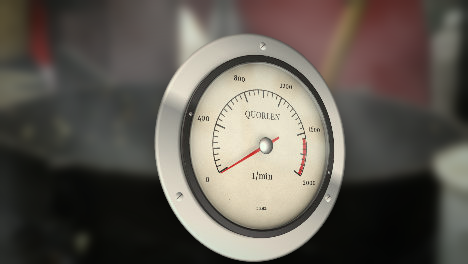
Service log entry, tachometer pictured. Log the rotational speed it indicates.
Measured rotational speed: 0 rpm
